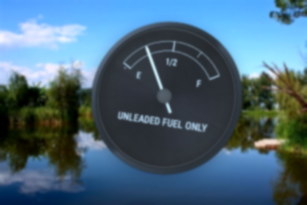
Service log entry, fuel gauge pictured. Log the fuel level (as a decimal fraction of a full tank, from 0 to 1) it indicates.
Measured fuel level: 0.25
